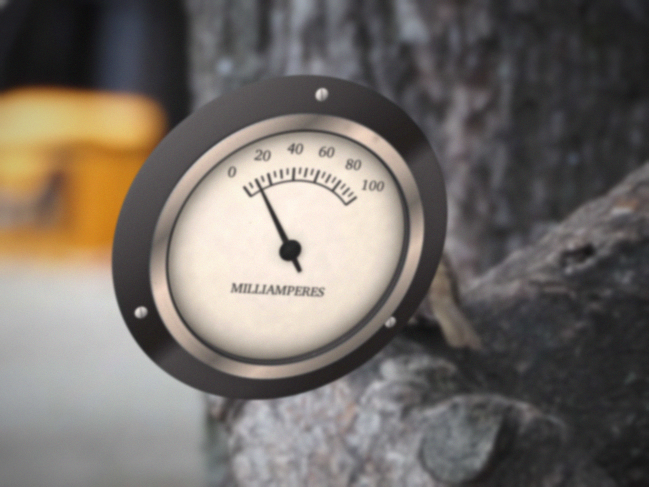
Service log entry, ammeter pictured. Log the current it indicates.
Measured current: 10 mA
